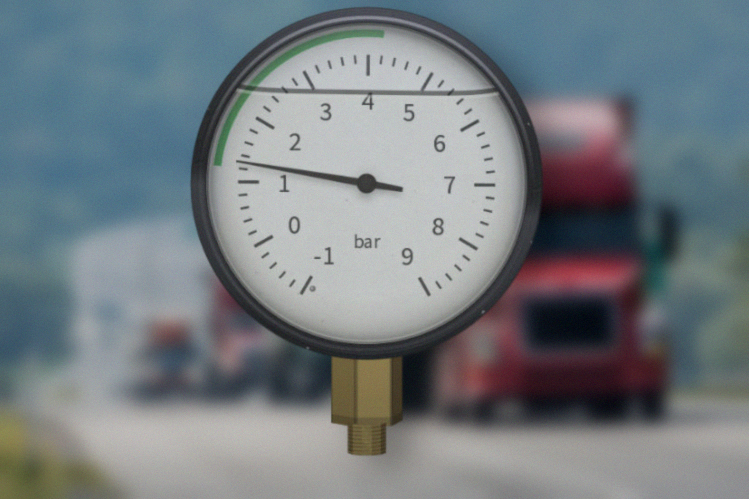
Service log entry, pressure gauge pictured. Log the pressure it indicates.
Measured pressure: 1.3 bar
